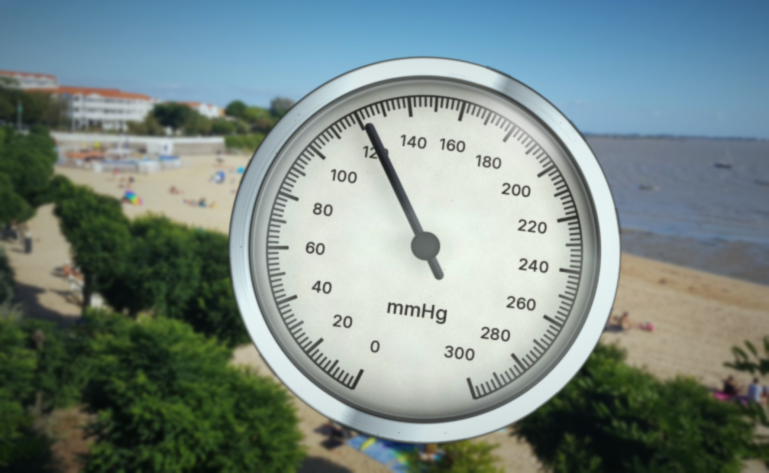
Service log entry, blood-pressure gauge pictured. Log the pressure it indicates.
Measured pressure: 122 mmHg
